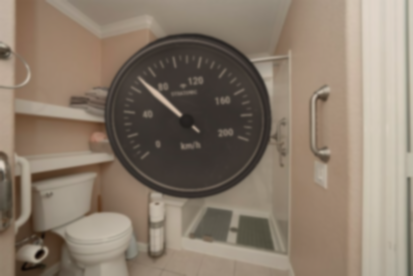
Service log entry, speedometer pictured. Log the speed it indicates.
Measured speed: 70 km/h
